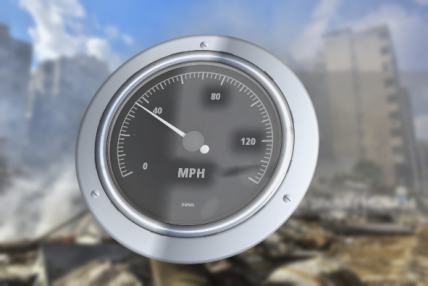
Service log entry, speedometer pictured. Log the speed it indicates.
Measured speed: 36 mph
